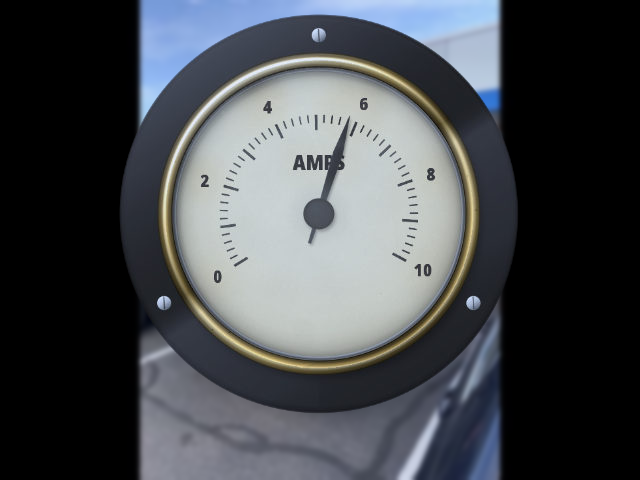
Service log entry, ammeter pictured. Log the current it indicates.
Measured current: 5.8 A
